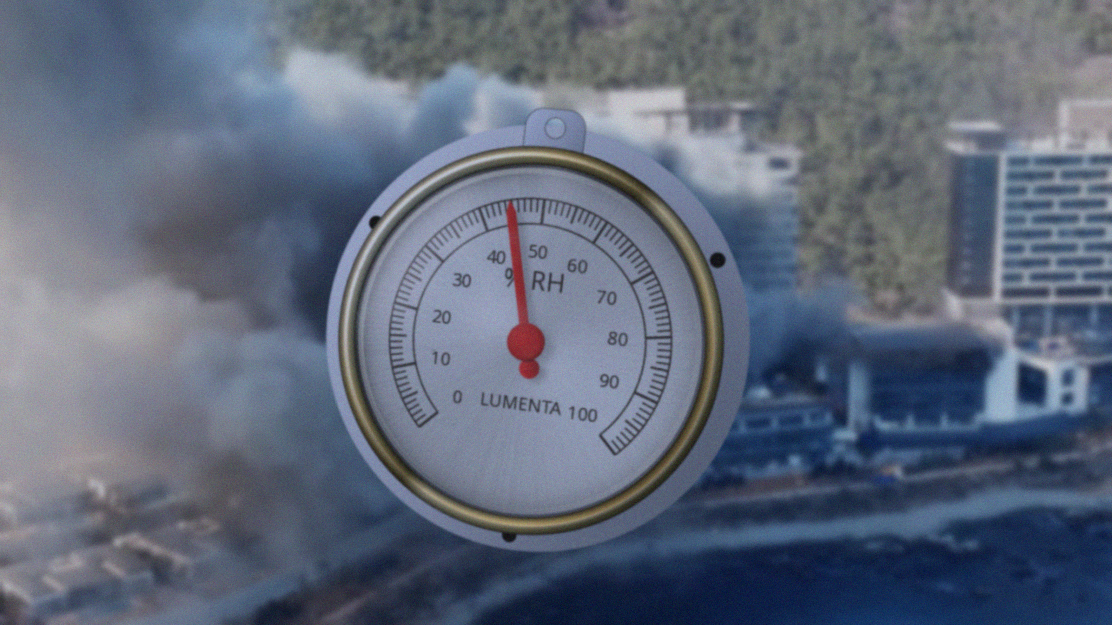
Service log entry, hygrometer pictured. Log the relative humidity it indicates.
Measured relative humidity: 45 %
